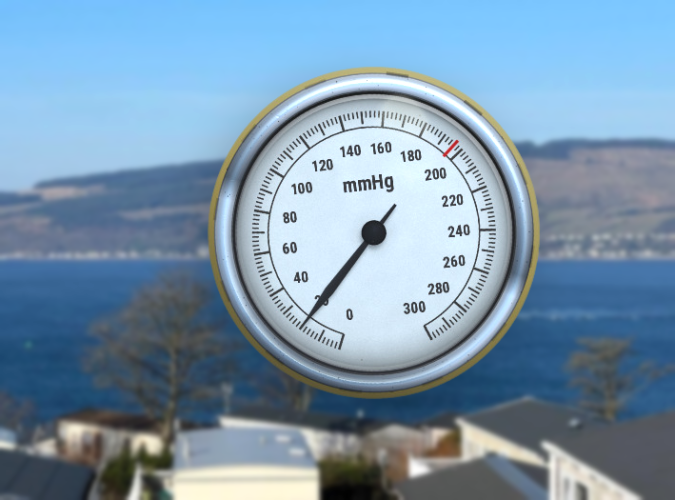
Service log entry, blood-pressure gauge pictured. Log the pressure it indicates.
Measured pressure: 20 mmHg
